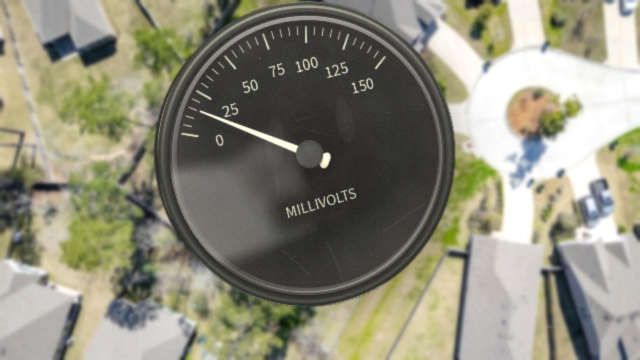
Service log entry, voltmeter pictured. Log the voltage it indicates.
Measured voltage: 15 mV
